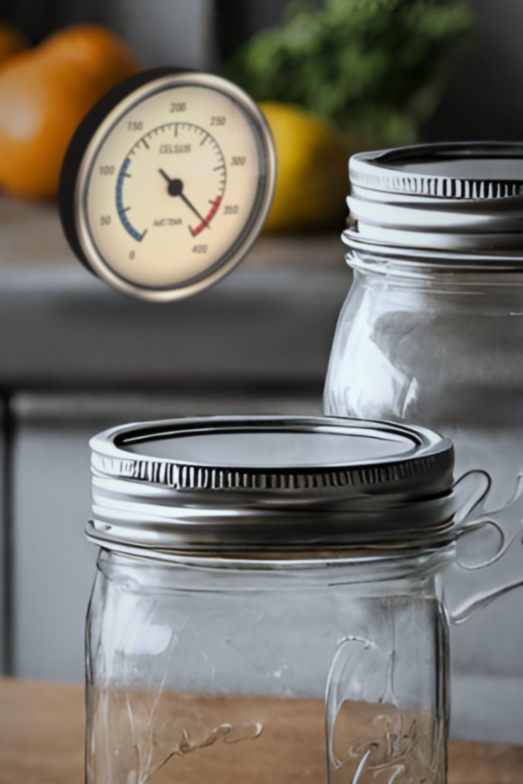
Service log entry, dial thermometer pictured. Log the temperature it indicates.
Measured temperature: 380 °C
